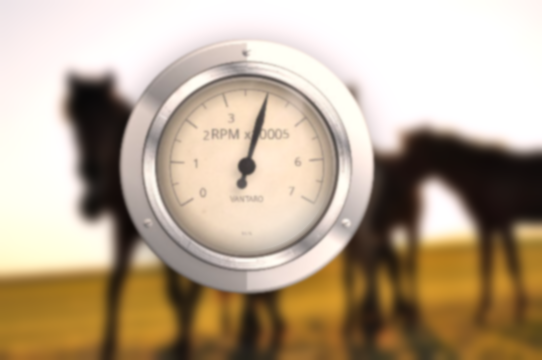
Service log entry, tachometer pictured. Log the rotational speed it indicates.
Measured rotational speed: 4000 rpm
